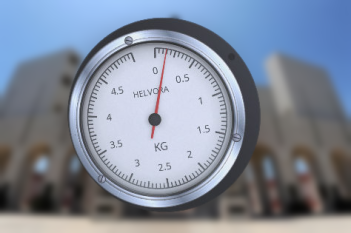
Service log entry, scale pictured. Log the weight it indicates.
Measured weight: 0.15 kg
